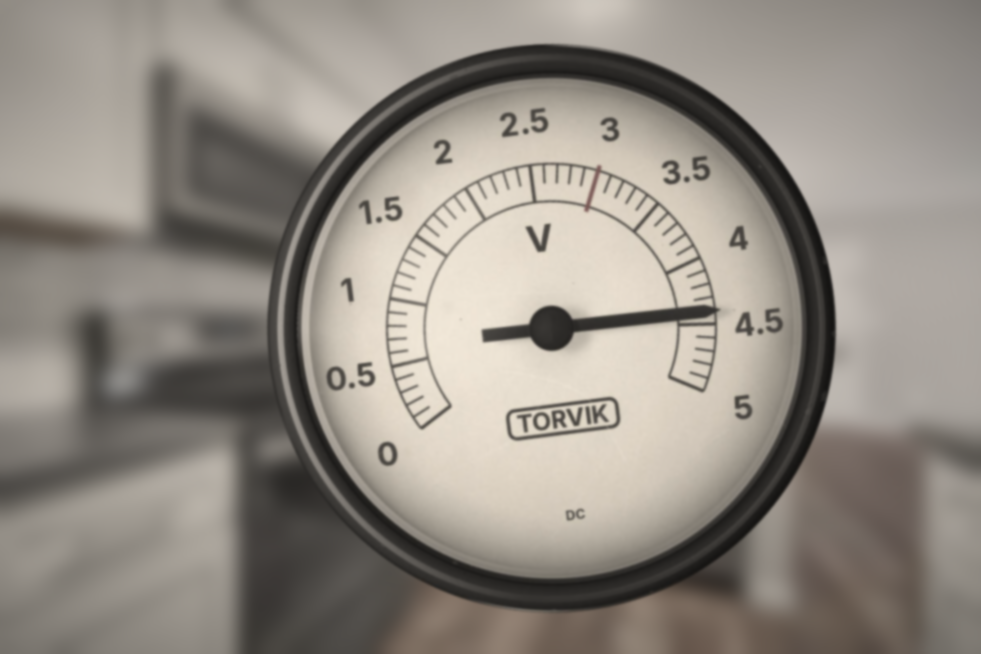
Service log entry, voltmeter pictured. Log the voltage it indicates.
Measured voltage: 4.4 V
